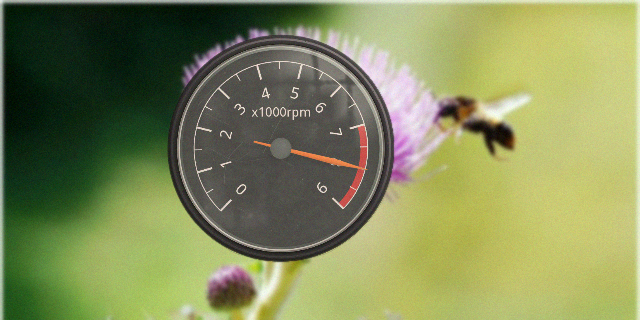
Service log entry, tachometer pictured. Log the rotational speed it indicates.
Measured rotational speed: 8000 rpm
